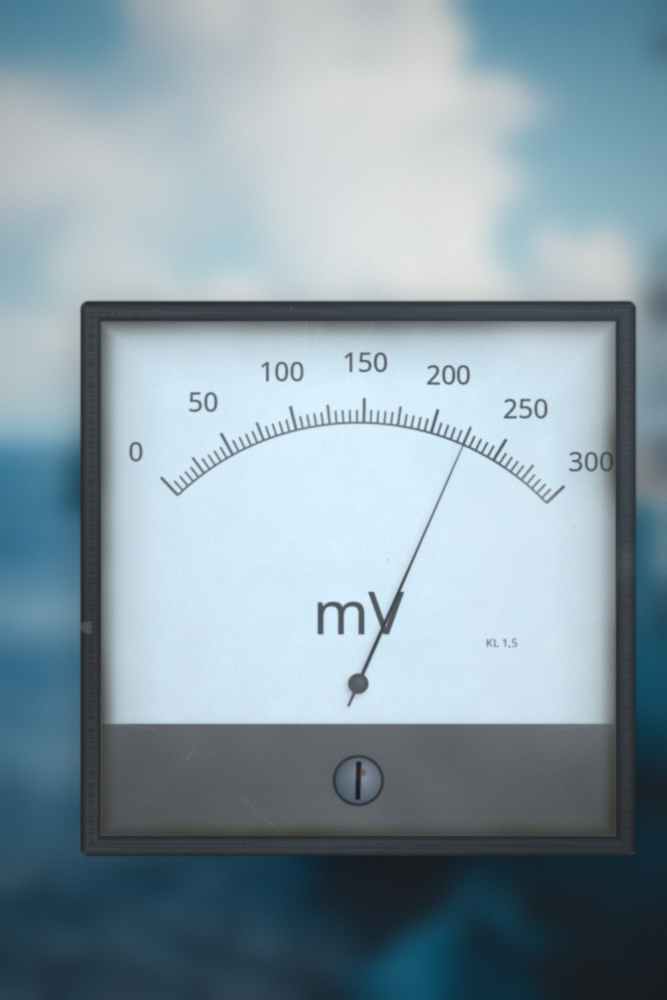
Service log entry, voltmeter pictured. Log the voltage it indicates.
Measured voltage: 225 mV
